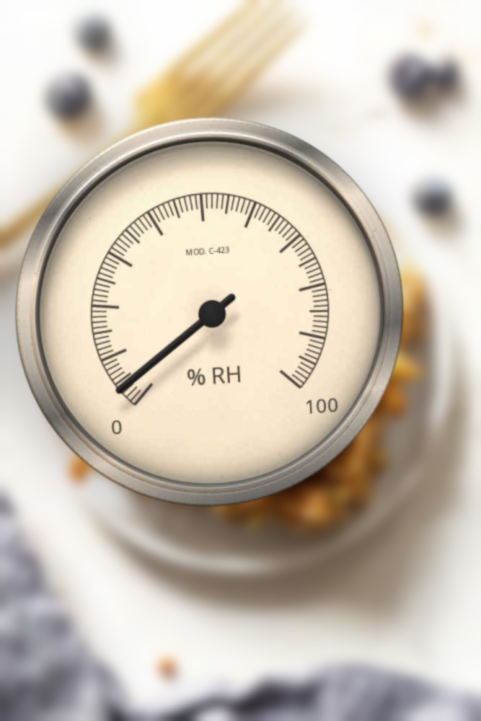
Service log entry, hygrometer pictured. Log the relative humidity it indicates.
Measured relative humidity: 4 %
